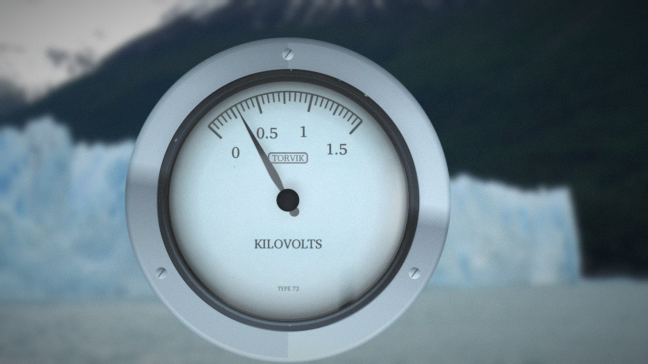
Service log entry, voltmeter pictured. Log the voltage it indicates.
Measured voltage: 0.3 kV
